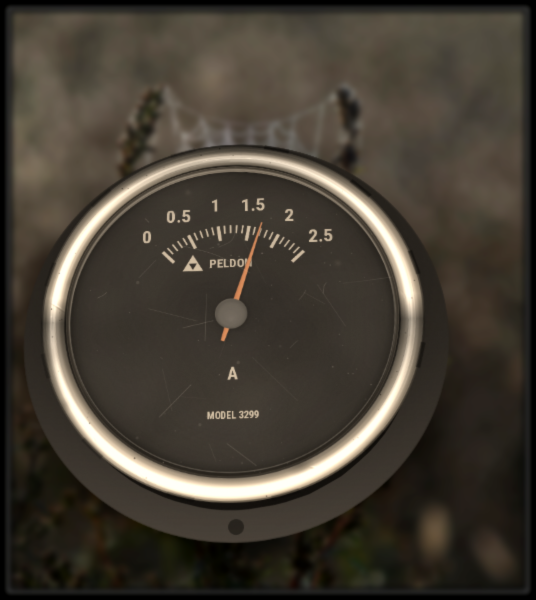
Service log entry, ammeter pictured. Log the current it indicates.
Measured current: 1.7 A
